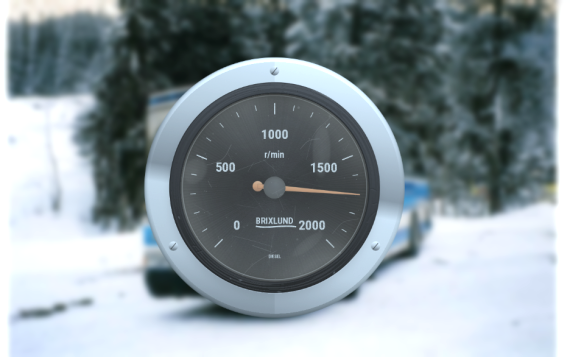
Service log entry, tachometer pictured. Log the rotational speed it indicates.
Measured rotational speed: 1700 rpm
